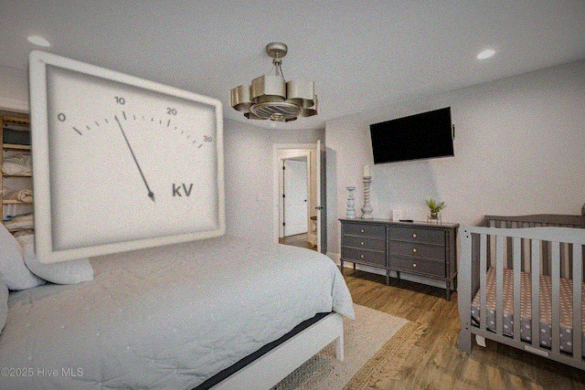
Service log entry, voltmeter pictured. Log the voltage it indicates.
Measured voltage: 8 kV
